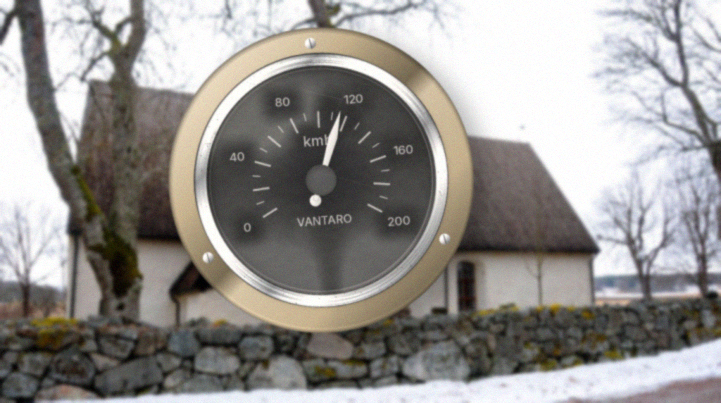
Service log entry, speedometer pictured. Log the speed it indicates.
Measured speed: 115 km/h
